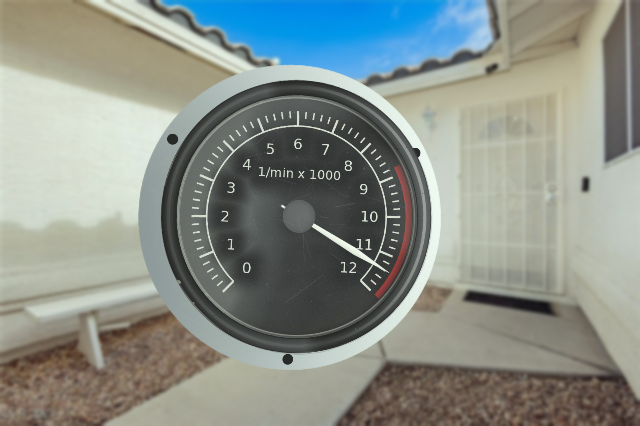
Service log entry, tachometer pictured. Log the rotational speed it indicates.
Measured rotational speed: 11400 rpm
